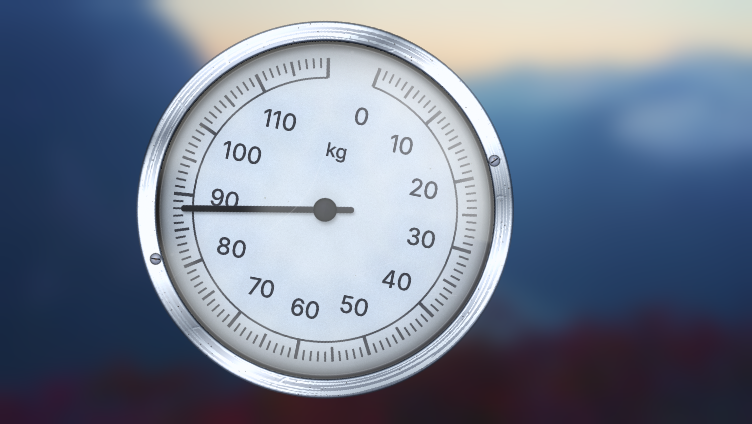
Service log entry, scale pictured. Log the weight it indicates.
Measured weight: 88 kg
